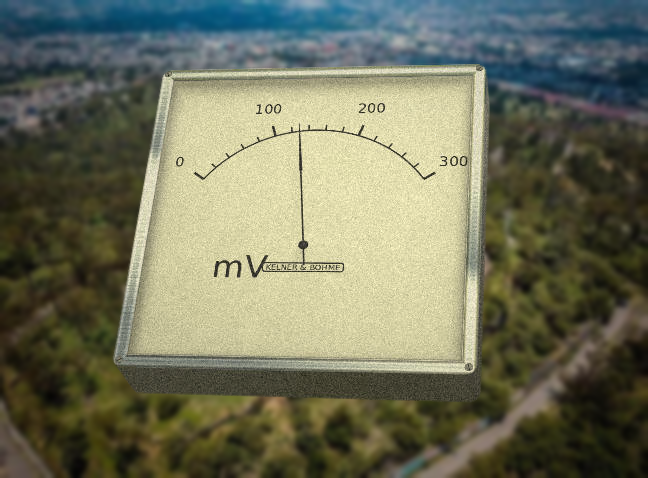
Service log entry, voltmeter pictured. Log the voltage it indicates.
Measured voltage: 130 mV
